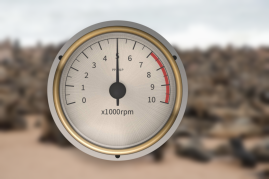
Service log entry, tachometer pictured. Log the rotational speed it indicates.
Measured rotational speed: 5000 rpm
